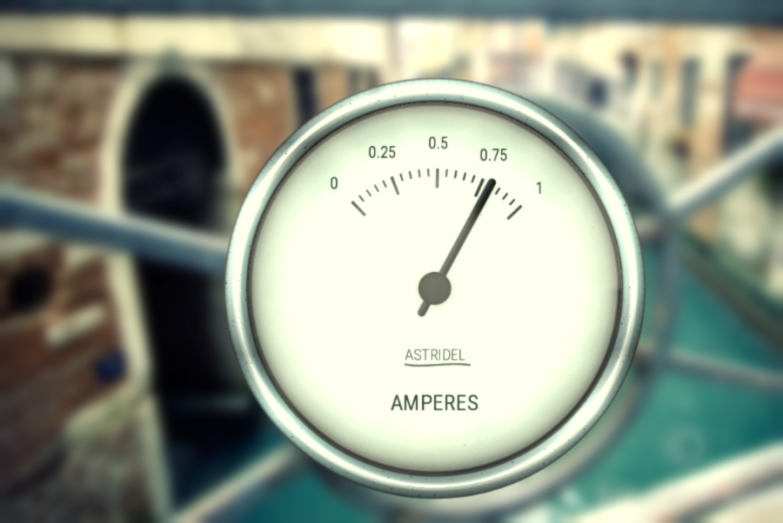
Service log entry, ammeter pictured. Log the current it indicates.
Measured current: 0.8 A
